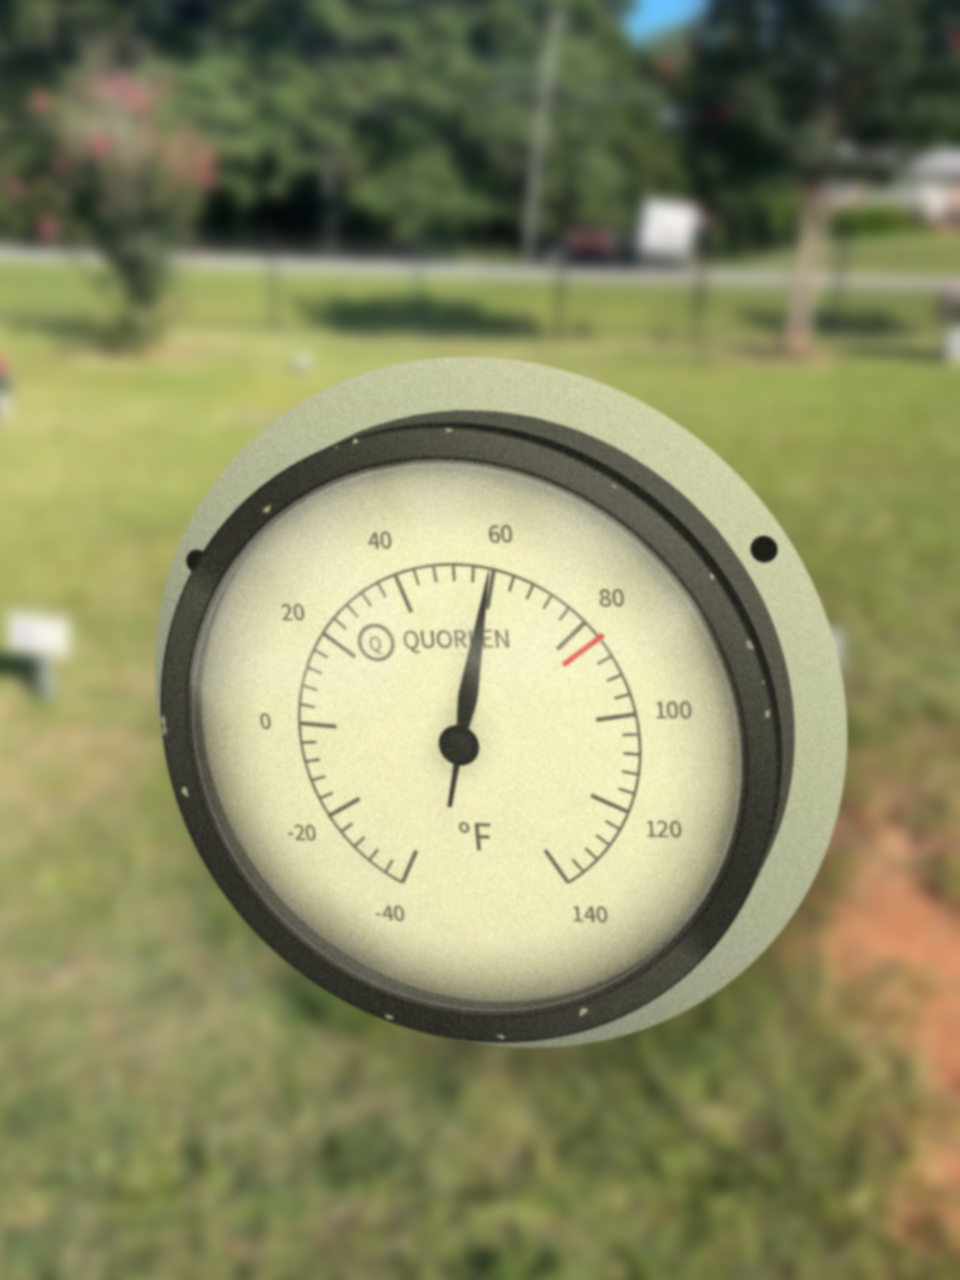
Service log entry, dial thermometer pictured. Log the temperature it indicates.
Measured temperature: 60 °F
